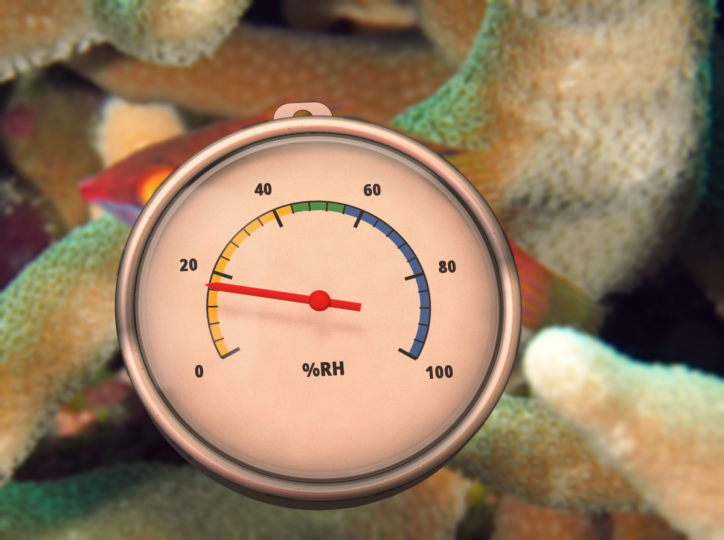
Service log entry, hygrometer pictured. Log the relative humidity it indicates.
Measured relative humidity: 16 %
